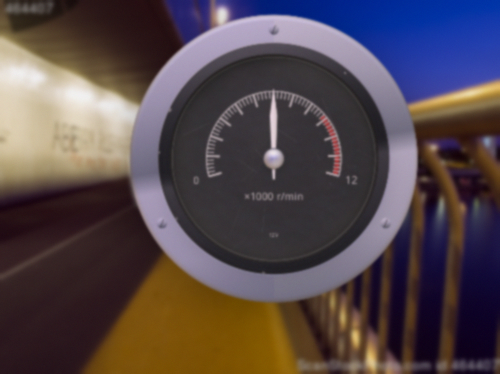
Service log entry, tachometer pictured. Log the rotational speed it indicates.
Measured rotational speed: 6000 rpm
